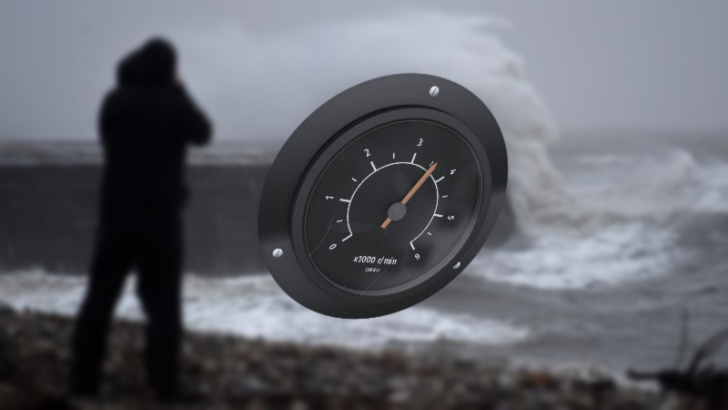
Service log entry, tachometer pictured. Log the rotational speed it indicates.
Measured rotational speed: 3500 rpm
